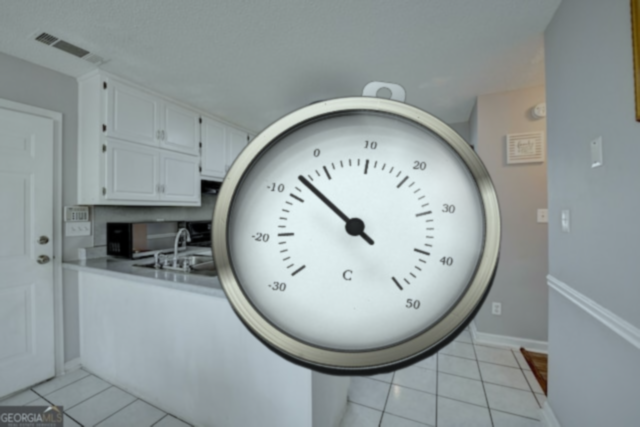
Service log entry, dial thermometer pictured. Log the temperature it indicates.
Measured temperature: -6 °C
